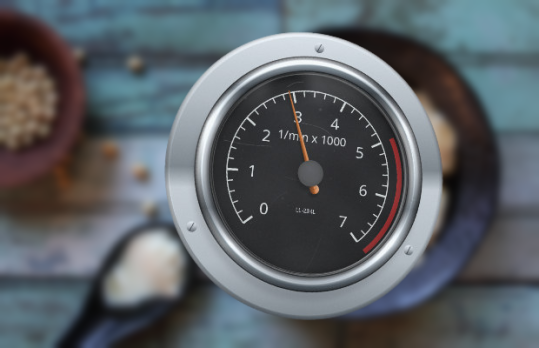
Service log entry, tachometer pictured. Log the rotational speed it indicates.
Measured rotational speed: 2900 rpm
